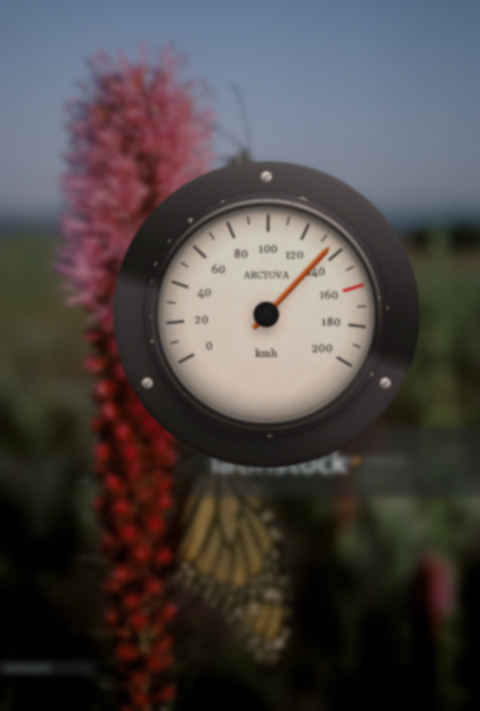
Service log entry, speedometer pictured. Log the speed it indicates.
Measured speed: 135 km/h
